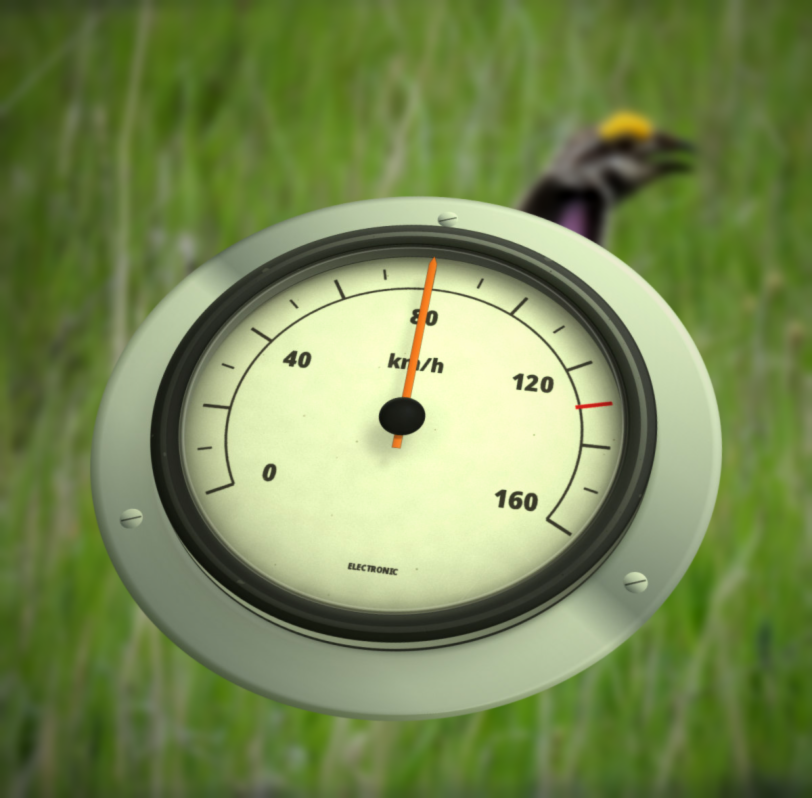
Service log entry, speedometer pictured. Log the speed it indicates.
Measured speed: 80 km/h
